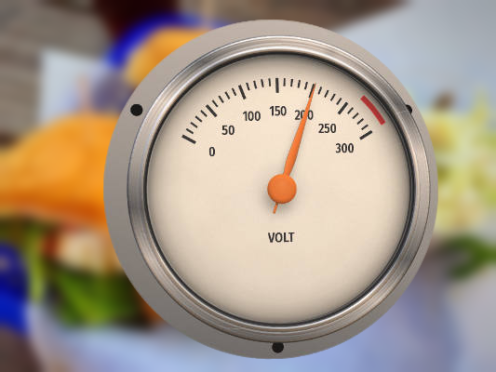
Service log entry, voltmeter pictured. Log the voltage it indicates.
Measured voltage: 200 V
